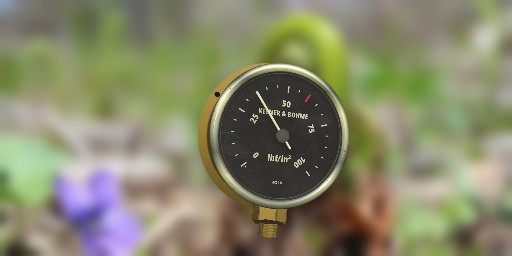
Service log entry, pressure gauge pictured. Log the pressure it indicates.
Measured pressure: 35 psi
